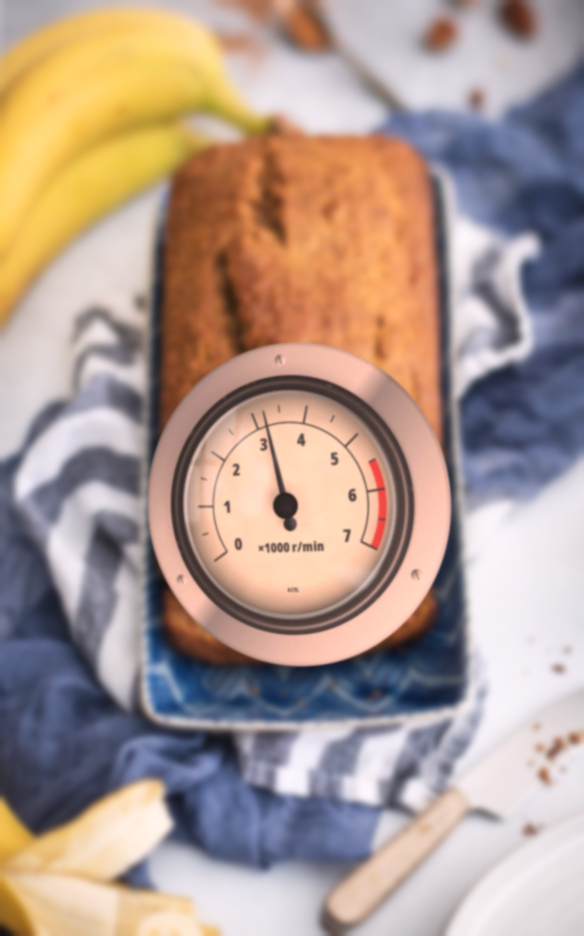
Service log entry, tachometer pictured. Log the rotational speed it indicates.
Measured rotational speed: 3250 rpm
